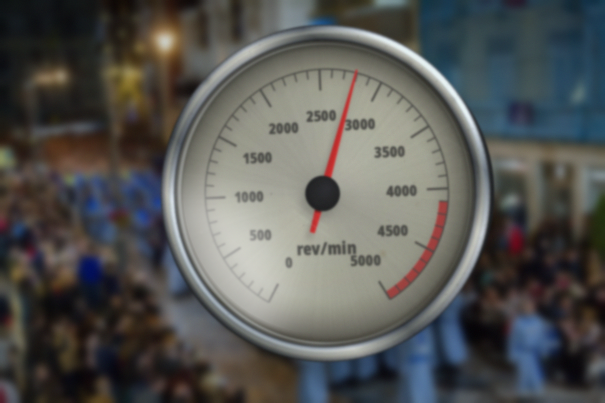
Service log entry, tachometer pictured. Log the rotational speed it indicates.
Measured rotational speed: 2800 rpm
